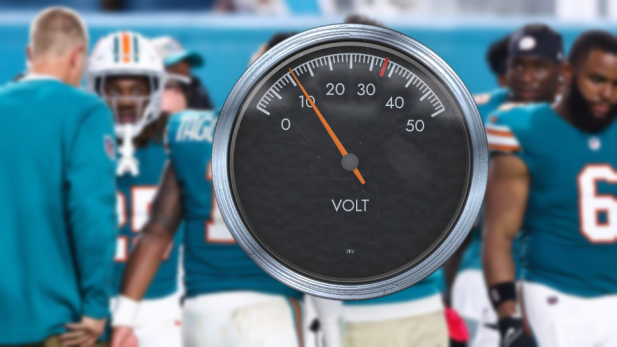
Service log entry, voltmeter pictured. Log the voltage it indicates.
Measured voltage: 11 V
